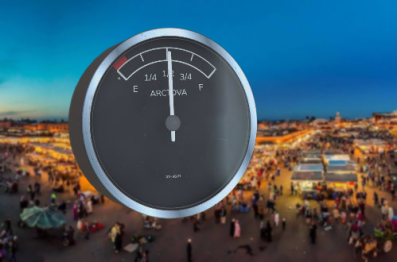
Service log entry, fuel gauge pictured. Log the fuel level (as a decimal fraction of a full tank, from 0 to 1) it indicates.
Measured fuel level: 0.5
